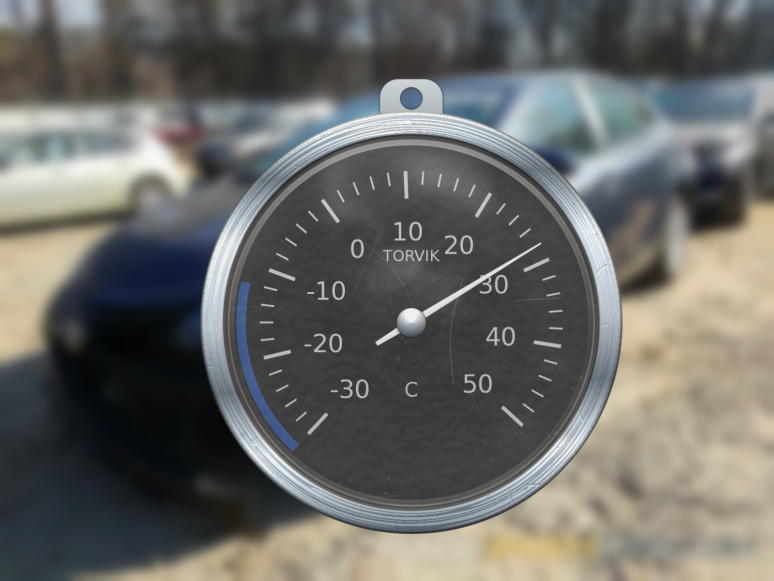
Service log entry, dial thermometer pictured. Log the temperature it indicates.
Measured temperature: 28 °C
